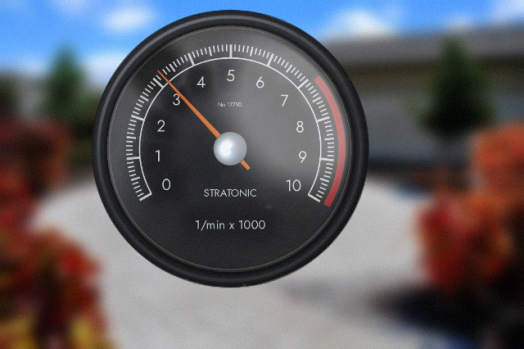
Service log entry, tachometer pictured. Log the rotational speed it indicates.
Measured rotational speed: 3200 rpm
